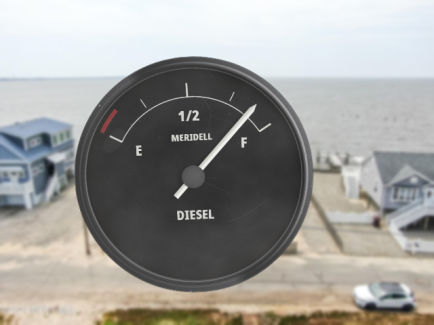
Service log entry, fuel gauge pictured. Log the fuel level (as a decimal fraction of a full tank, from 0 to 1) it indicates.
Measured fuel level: 0.875
